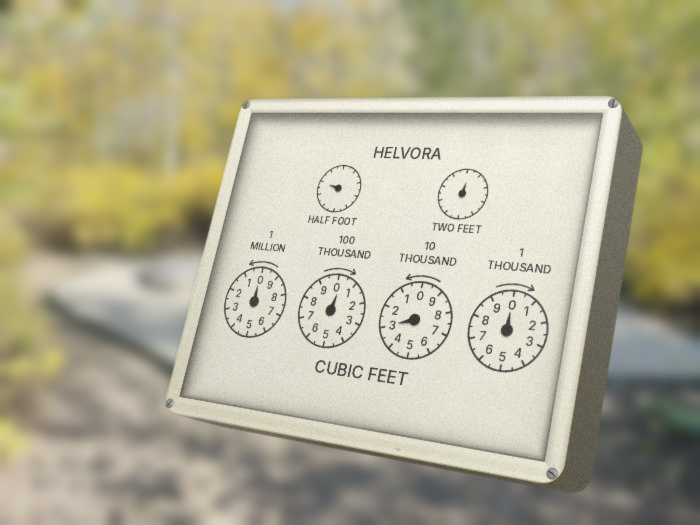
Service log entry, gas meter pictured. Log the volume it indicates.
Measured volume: 3000 ft³
